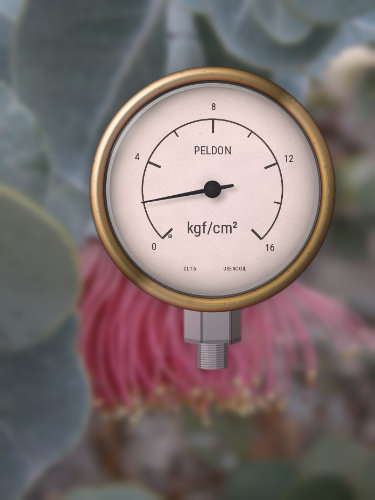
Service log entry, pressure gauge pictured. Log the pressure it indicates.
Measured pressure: 2 kg/cm²
